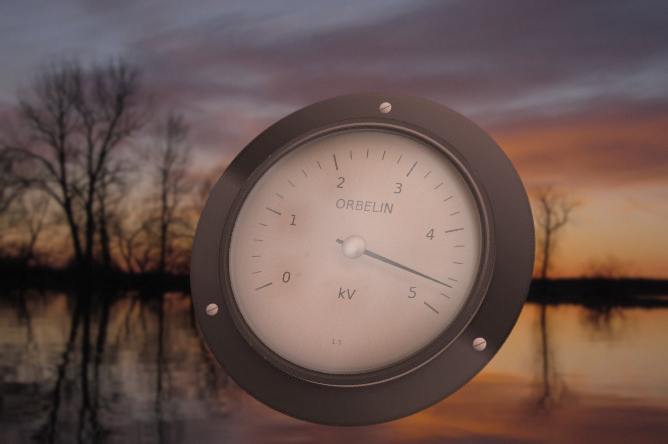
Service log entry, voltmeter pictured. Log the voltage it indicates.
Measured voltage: 4.7 kV
